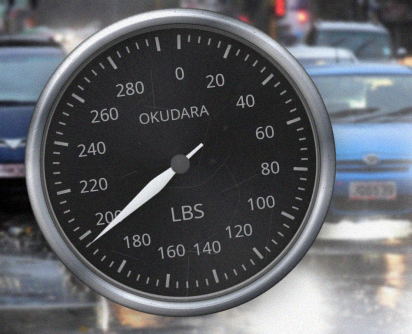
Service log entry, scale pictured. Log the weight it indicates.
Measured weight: 196 lb
